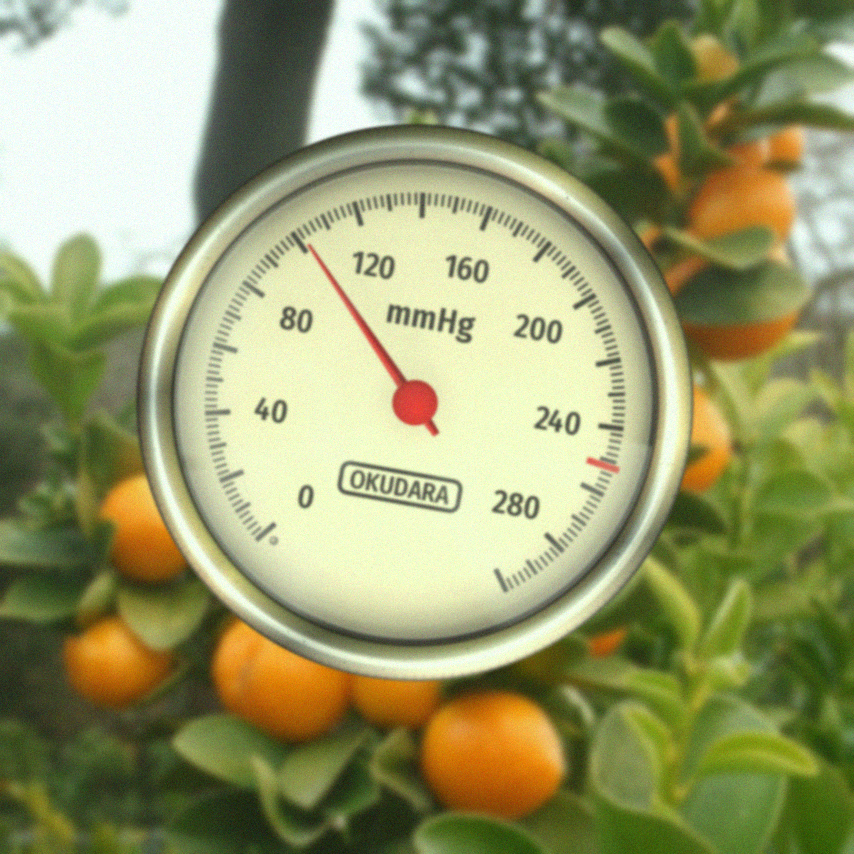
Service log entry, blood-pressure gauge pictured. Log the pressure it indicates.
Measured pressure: 102 mmHg
